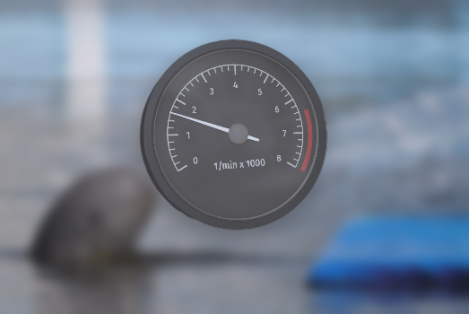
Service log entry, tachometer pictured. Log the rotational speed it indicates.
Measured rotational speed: 1600 rpm
